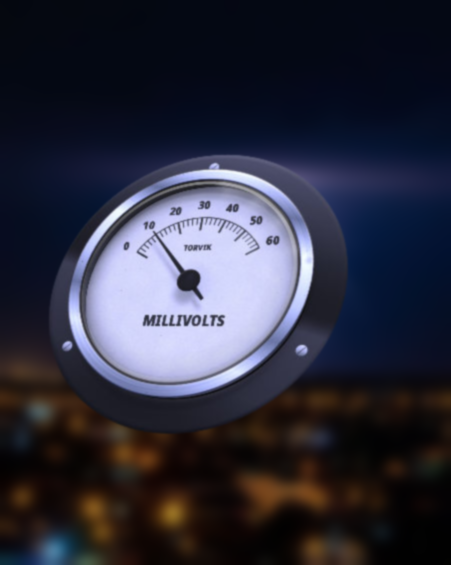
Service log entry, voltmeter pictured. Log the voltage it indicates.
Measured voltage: 10 mV
